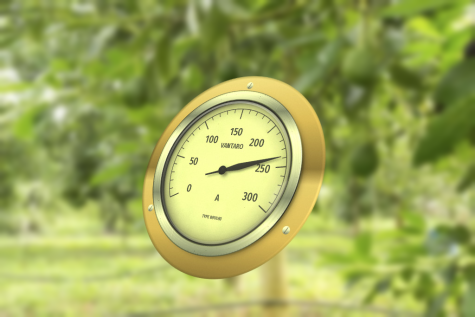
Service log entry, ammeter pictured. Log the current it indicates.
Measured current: 240 A
